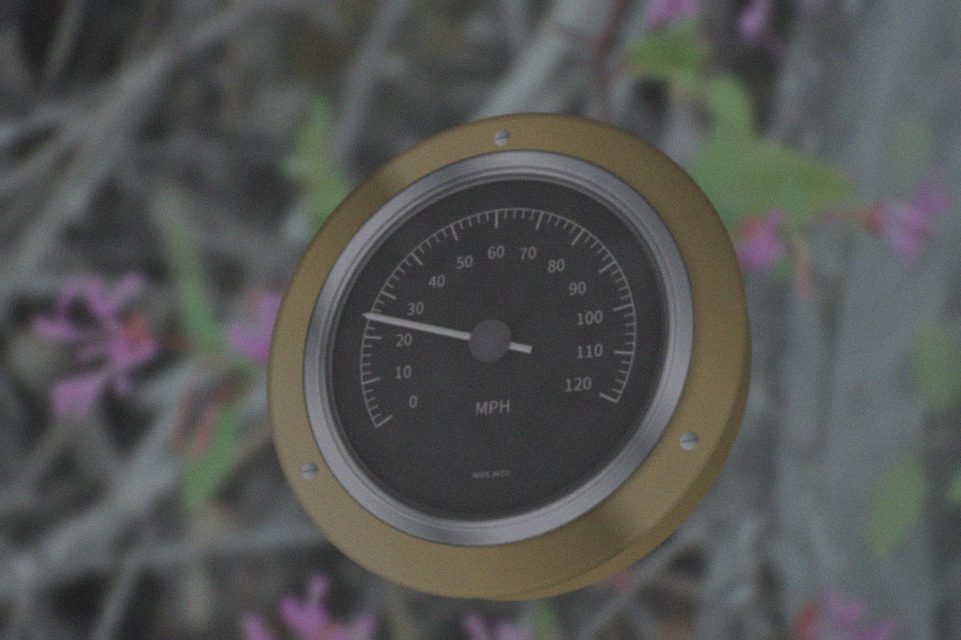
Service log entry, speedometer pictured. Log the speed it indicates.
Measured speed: 24 mph
